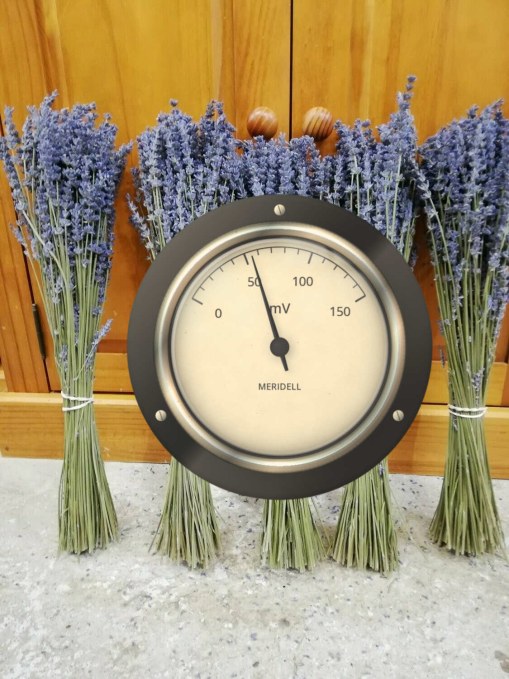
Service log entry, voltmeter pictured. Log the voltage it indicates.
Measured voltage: 55 mV
